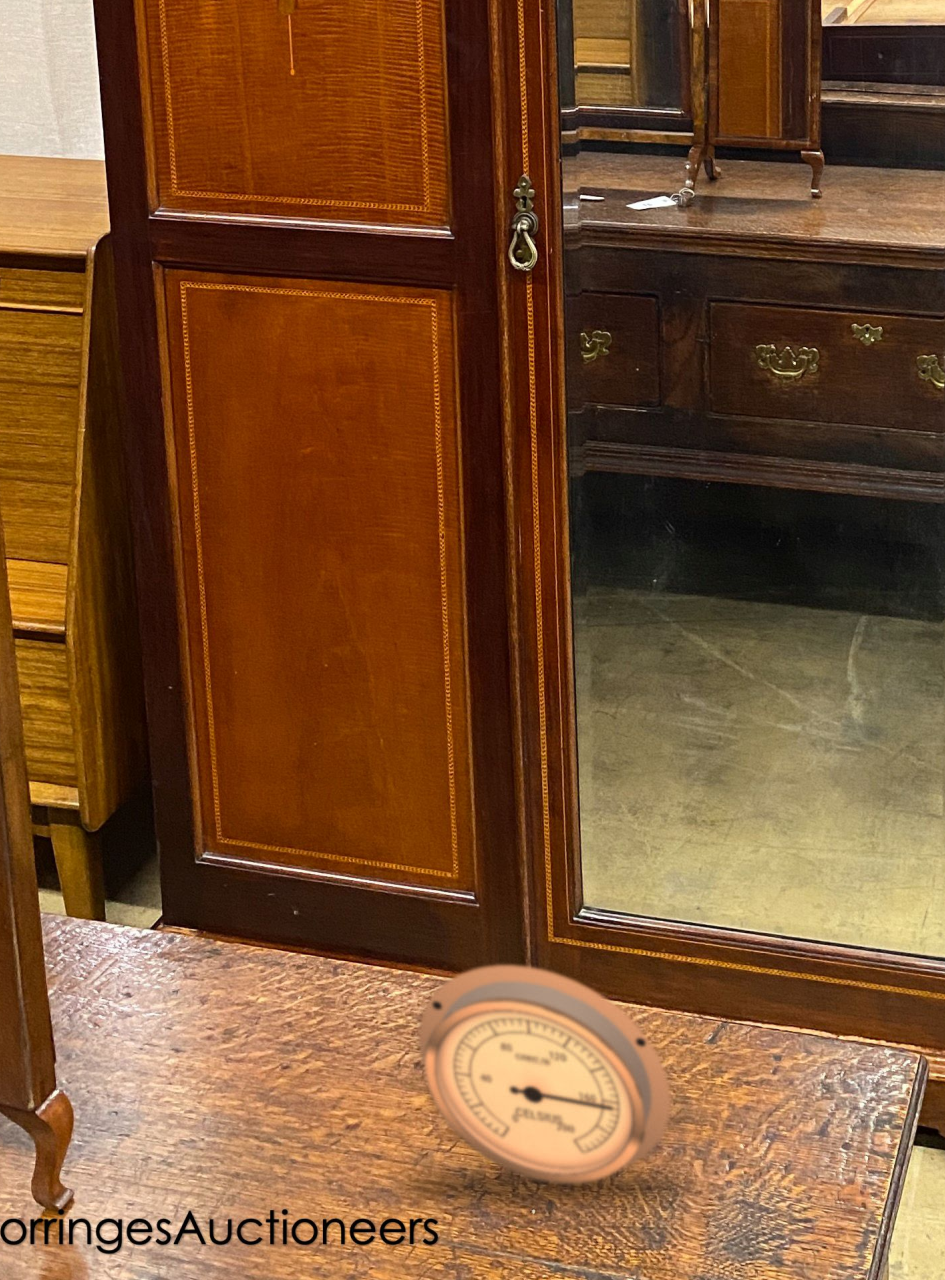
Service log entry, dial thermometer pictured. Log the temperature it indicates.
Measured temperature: 160 °C
